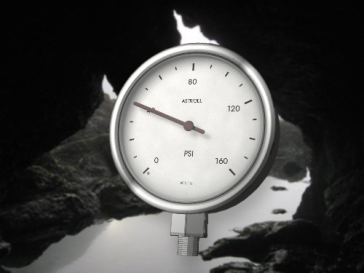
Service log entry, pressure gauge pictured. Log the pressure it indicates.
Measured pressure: 40 psi
